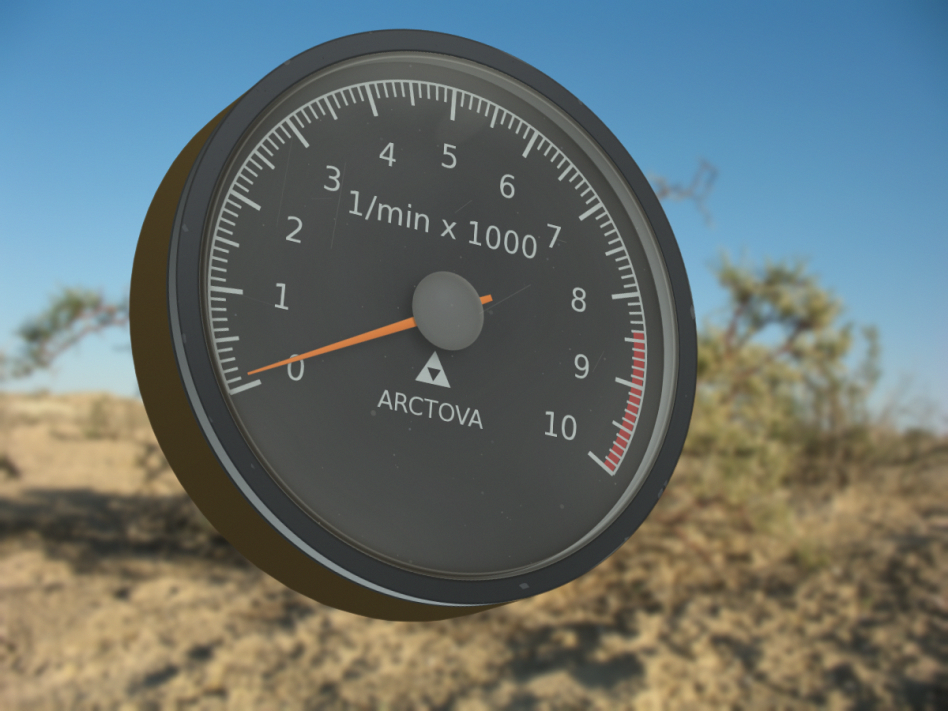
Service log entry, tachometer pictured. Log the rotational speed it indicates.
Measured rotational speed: 100 rpm
